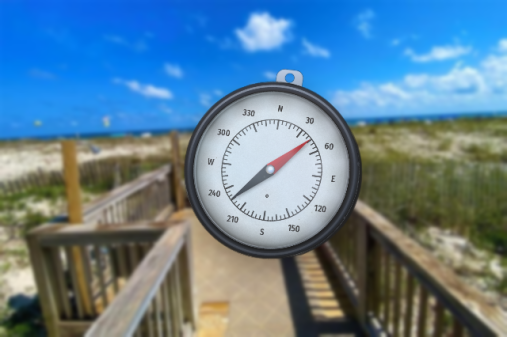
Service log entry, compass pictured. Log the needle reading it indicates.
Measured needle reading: 45 °
